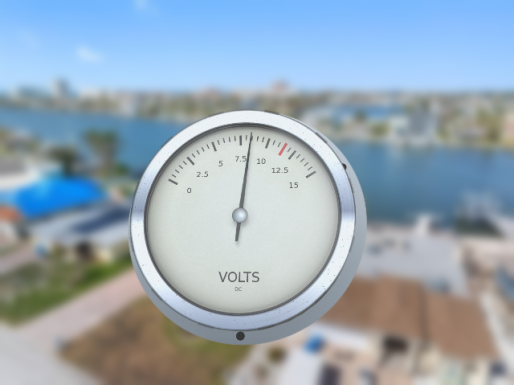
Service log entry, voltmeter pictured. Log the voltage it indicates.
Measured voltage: 8.5 V
